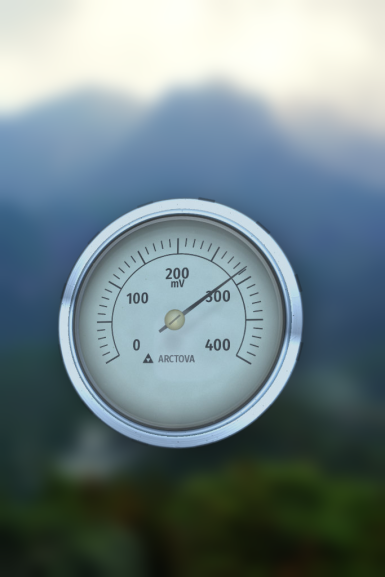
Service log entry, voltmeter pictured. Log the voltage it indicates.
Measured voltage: 290 mV
